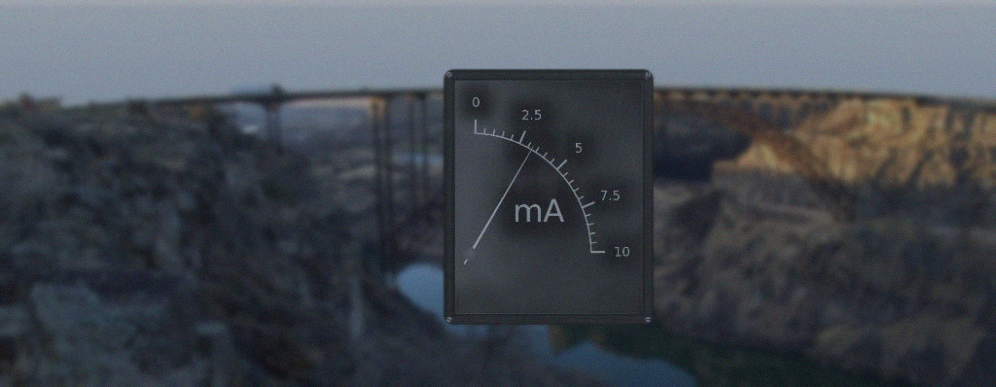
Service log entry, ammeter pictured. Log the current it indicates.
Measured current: 3.25 mA
